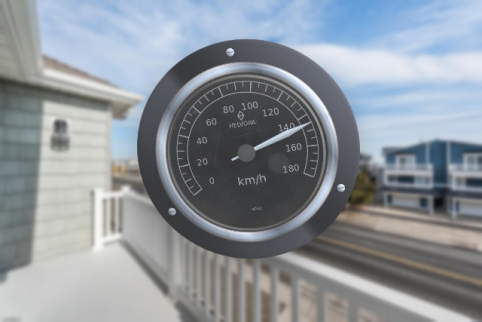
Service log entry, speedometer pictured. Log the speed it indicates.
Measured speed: 145 km/h
